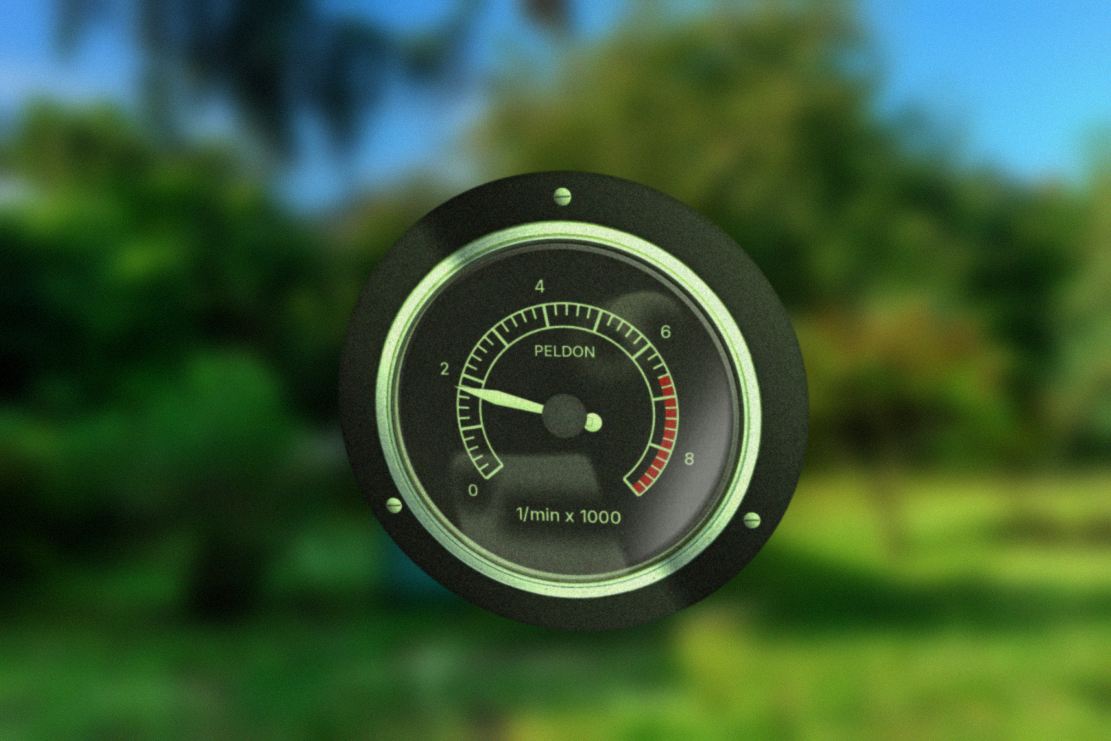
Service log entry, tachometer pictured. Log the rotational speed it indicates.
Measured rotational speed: 1800 rpm
